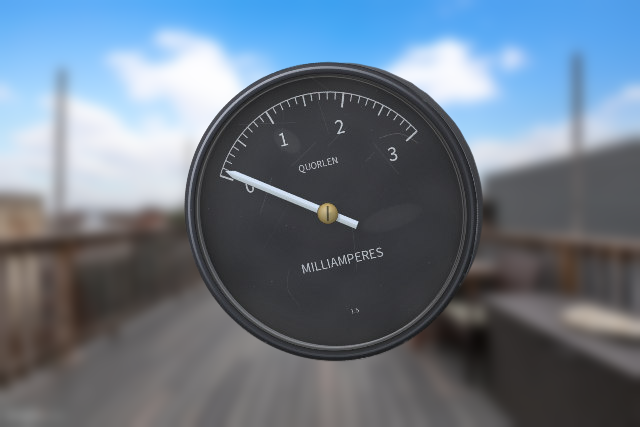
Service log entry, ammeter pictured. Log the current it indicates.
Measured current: 0.1 mA
